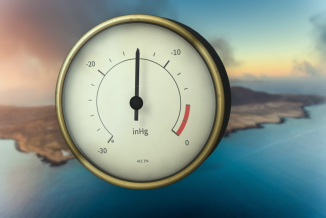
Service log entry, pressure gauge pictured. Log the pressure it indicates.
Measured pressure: -14 inHg
